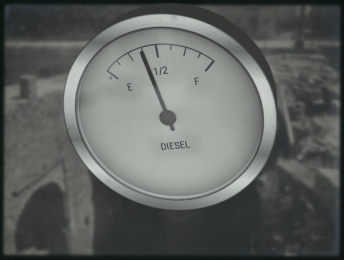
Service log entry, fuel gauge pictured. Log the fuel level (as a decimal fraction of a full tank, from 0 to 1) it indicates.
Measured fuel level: 0.375
